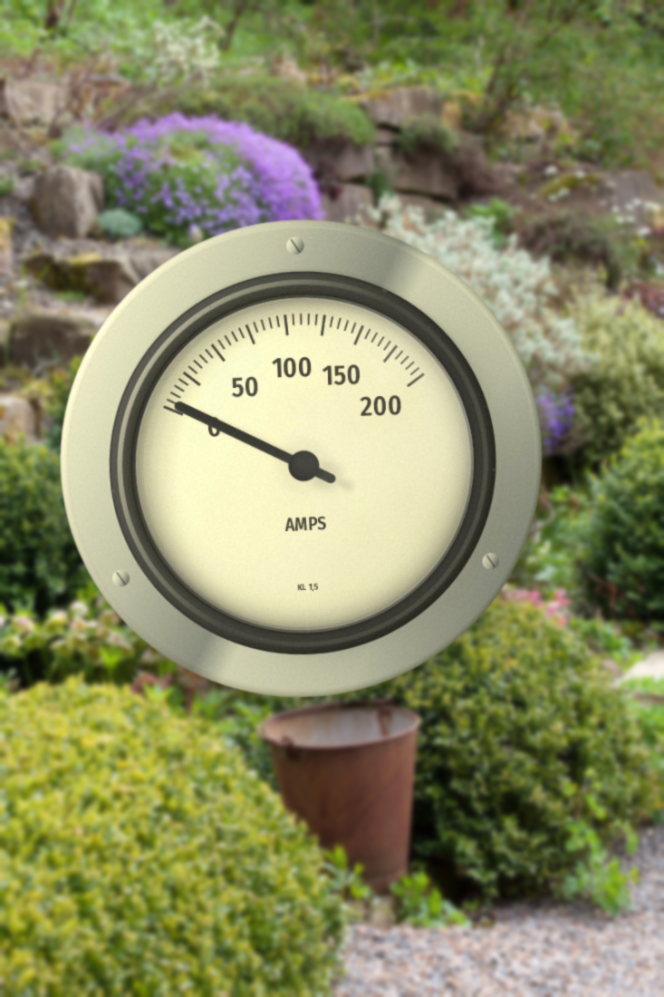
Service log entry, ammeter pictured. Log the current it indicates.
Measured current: 5 A
